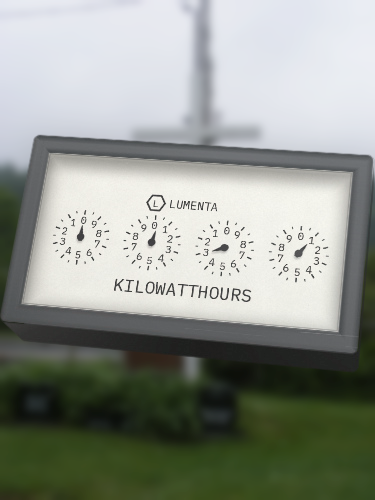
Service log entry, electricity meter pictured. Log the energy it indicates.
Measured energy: 31 kWh
